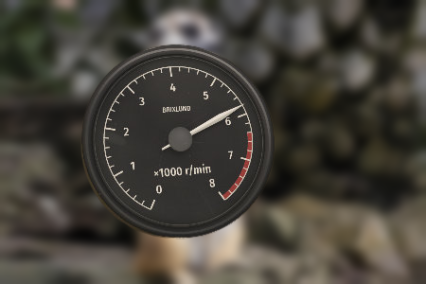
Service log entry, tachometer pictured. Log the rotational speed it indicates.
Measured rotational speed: 5800 rpm
